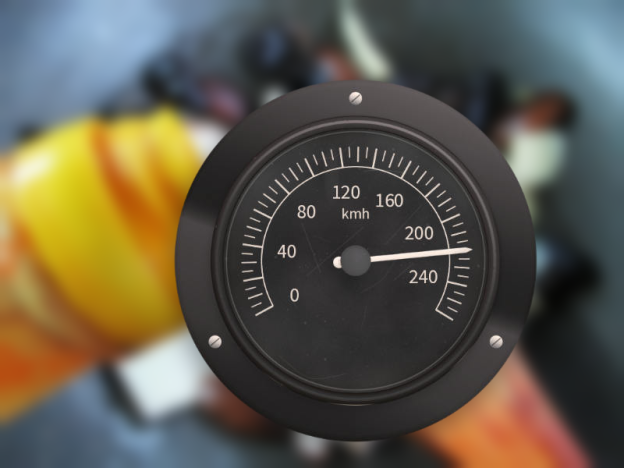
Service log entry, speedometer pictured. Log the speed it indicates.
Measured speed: 220 km/h
